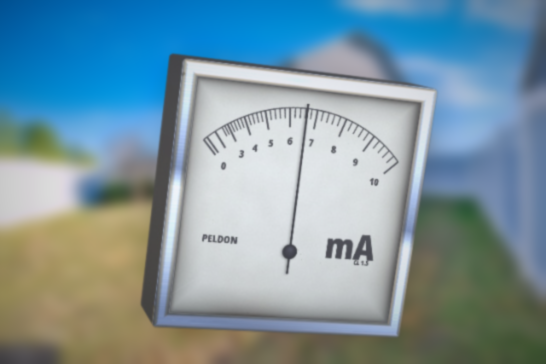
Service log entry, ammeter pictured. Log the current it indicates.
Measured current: 6.6 mA
